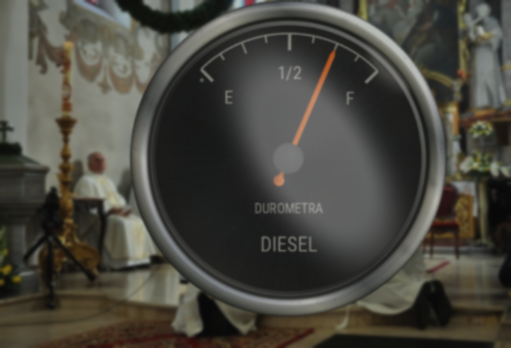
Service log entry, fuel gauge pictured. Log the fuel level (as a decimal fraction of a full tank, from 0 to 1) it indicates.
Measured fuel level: 0.75
